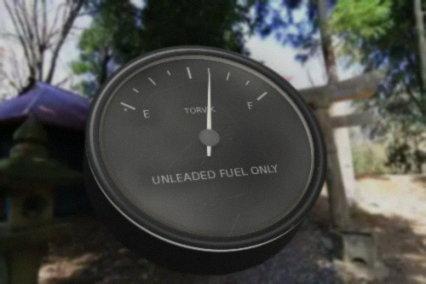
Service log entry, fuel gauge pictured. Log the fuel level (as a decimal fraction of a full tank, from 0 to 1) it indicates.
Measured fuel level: 0.625
